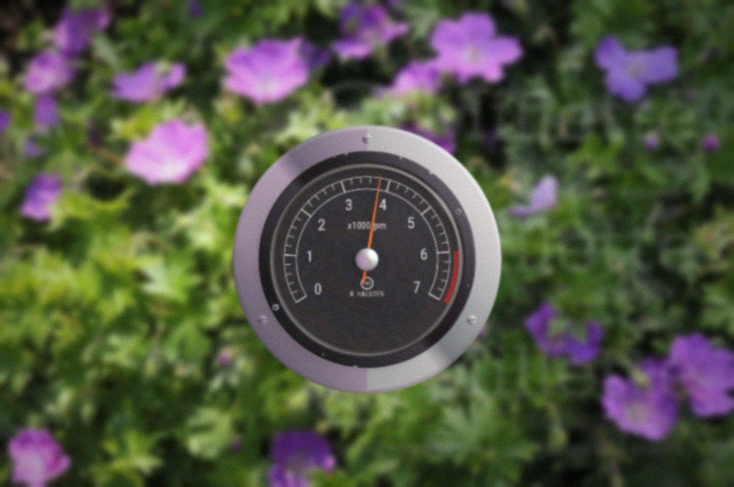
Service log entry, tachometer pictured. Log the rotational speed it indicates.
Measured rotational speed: 3800 rpm
